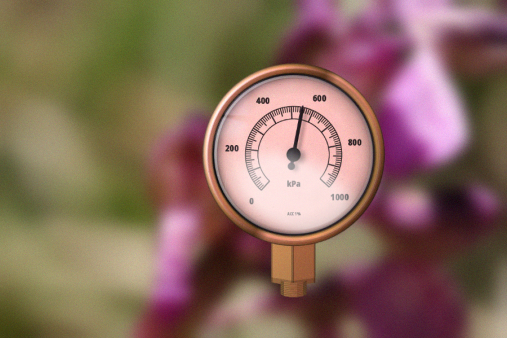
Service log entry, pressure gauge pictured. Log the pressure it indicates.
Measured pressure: 550 kPa
